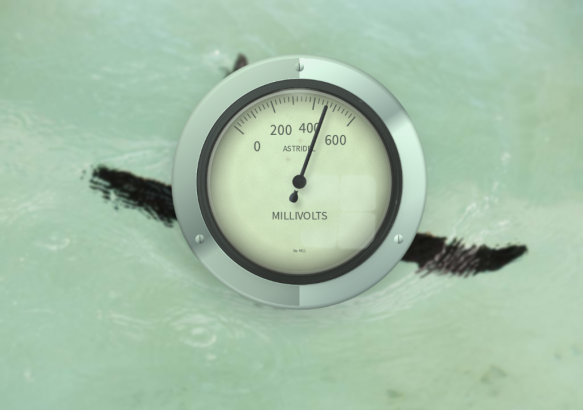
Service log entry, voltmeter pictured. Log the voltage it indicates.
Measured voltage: 460 mV
